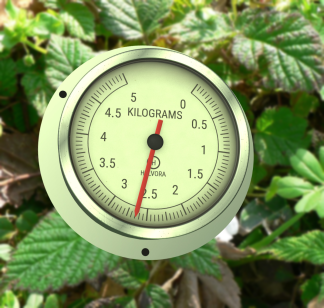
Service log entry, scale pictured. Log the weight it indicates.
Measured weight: 2.65 kg
